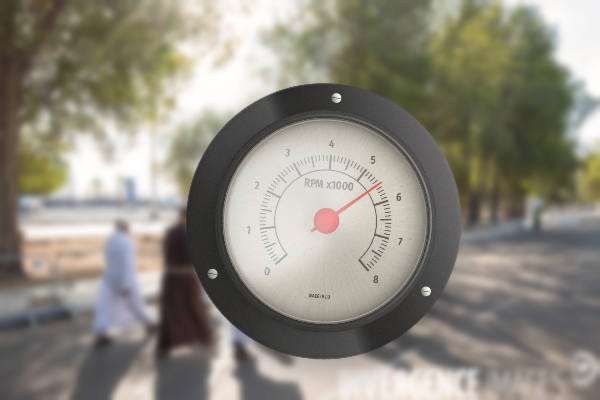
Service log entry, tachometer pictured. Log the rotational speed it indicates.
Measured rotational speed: 5500 rpm
